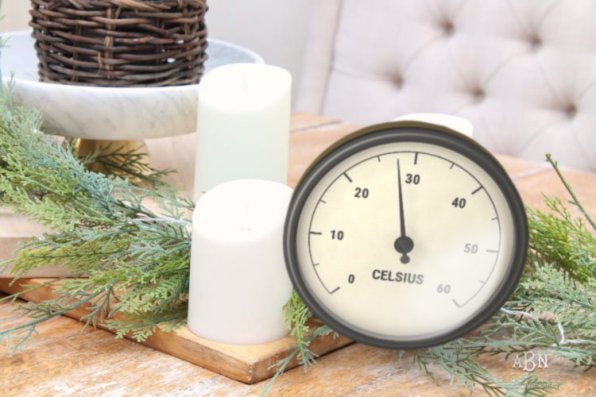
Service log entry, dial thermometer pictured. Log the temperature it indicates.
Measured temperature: 27.5 °C
